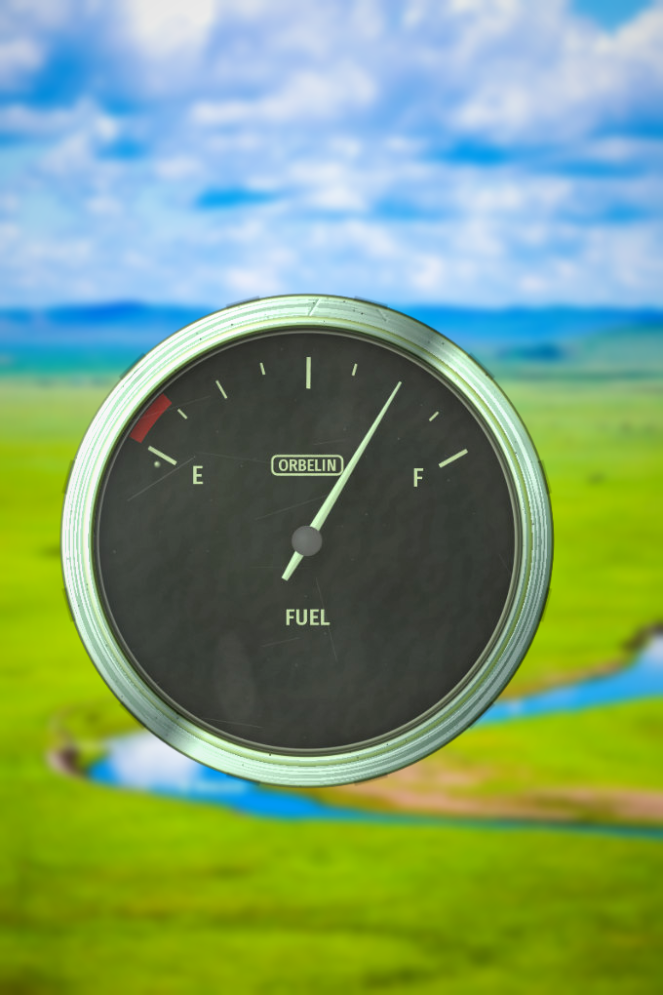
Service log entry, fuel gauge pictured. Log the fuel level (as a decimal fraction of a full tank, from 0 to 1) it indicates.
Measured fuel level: 0.75
